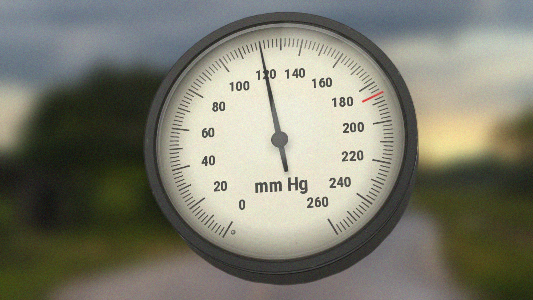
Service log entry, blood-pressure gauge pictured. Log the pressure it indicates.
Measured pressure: 120 mmHg
